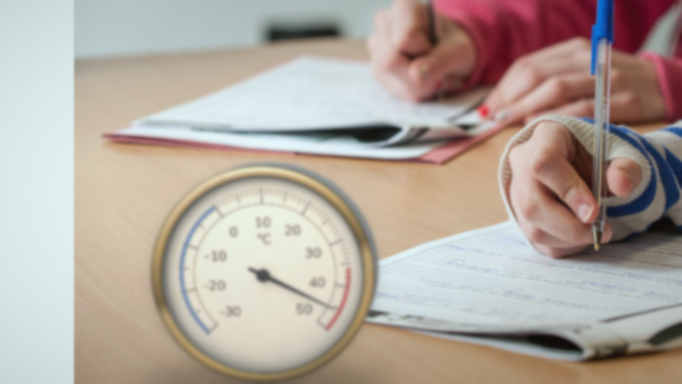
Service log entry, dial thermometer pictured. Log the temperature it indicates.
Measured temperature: 45 °C
